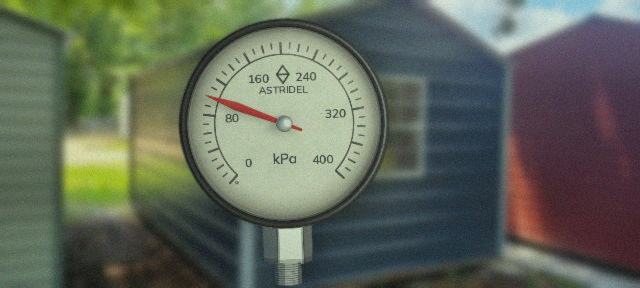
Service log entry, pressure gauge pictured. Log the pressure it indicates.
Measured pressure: 100 kPa
